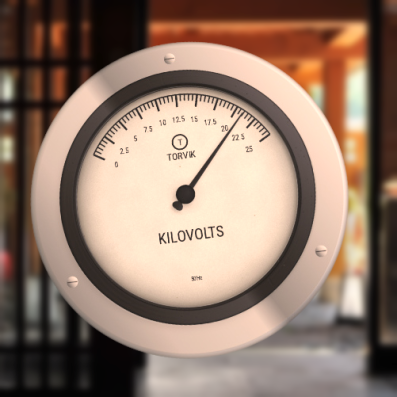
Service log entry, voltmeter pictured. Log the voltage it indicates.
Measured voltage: 21 kV
